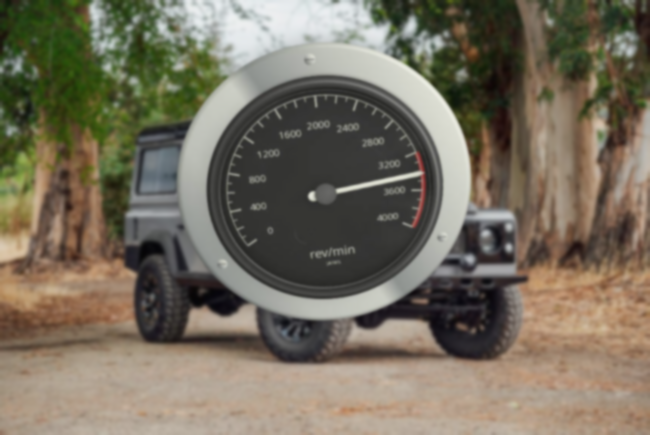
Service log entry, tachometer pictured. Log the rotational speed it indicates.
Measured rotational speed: 3400 rpm
